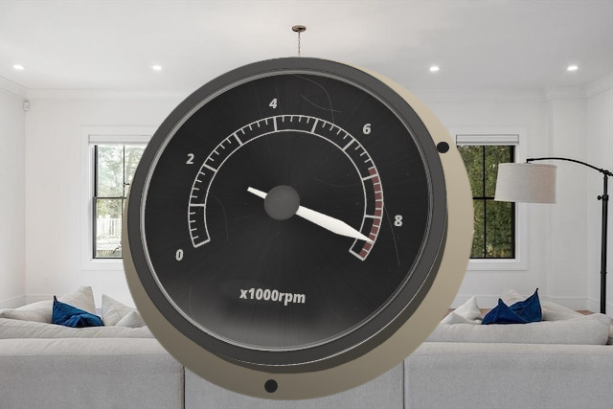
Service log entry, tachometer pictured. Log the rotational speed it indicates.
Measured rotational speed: 8600 rpm
